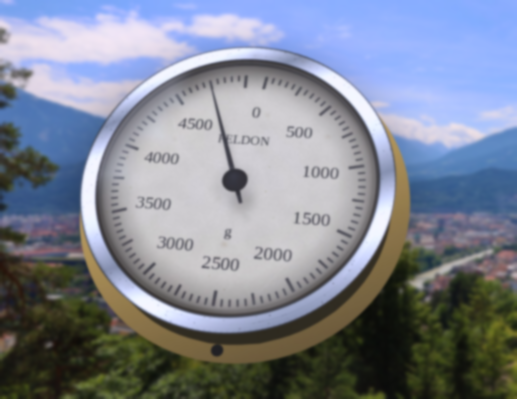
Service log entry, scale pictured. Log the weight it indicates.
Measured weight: 4750 g
